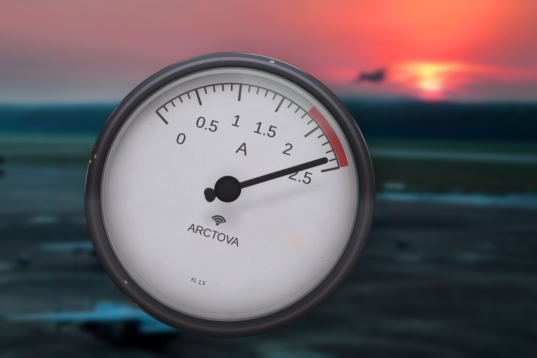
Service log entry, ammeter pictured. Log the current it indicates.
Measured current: 2.4 A
